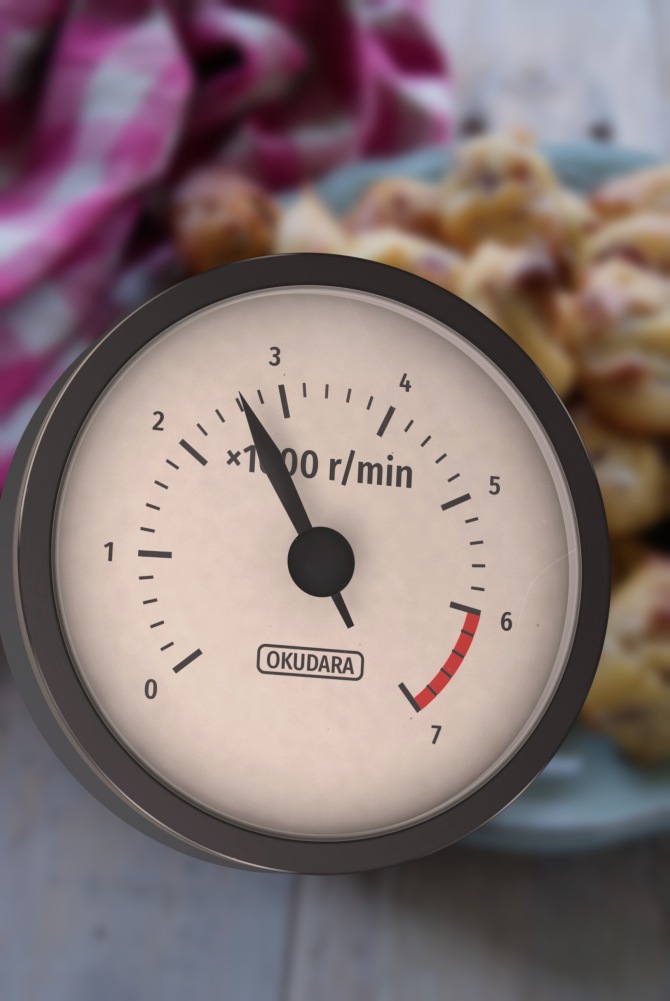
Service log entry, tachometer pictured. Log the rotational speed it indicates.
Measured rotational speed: 2600 rpm
